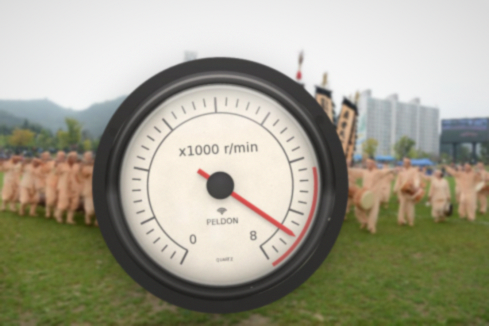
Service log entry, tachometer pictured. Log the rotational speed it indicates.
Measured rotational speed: 7400 rpm
